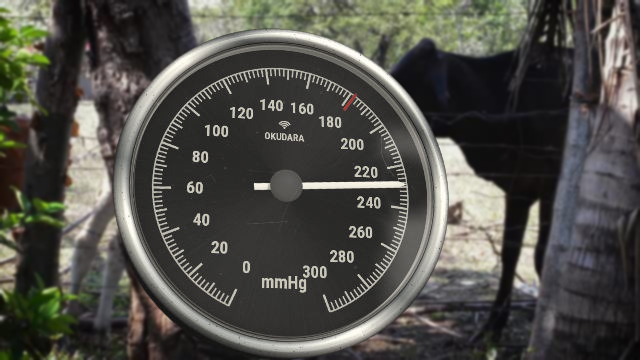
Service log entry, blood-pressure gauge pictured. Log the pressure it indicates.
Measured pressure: 230 mmHg
